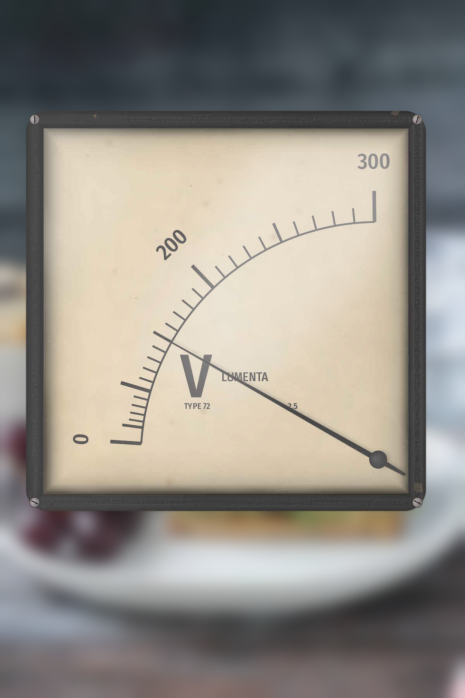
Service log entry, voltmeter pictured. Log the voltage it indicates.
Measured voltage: 150 V
